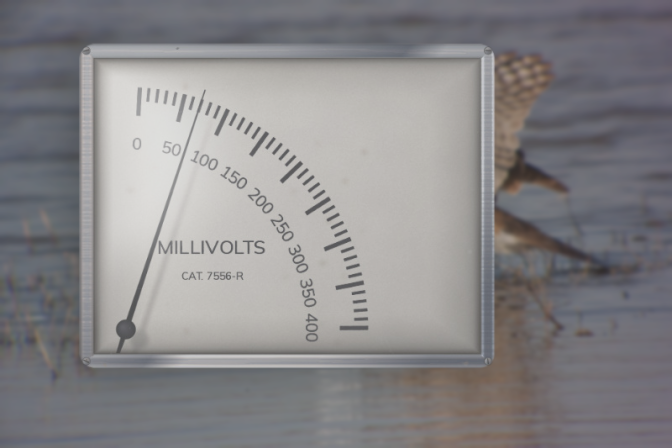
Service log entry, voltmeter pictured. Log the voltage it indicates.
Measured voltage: 70 mV
